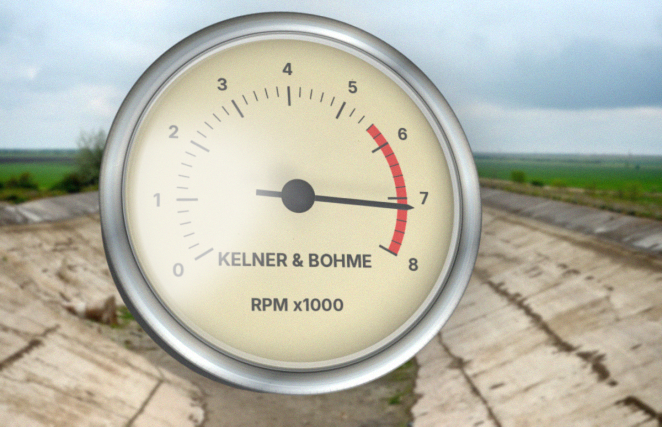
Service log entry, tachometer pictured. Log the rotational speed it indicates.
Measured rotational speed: 7200 rpm
